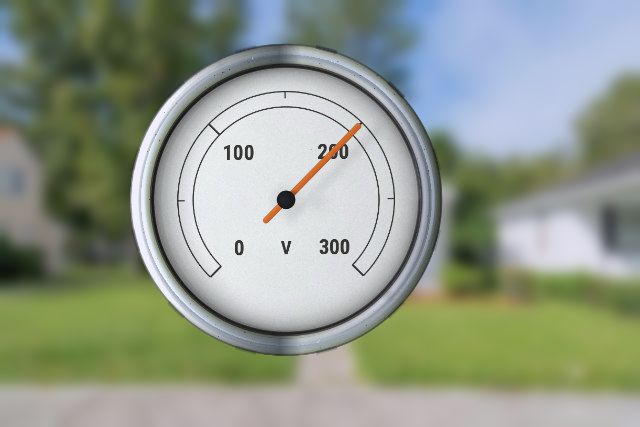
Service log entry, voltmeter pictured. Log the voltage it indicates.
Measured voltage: 200 V
